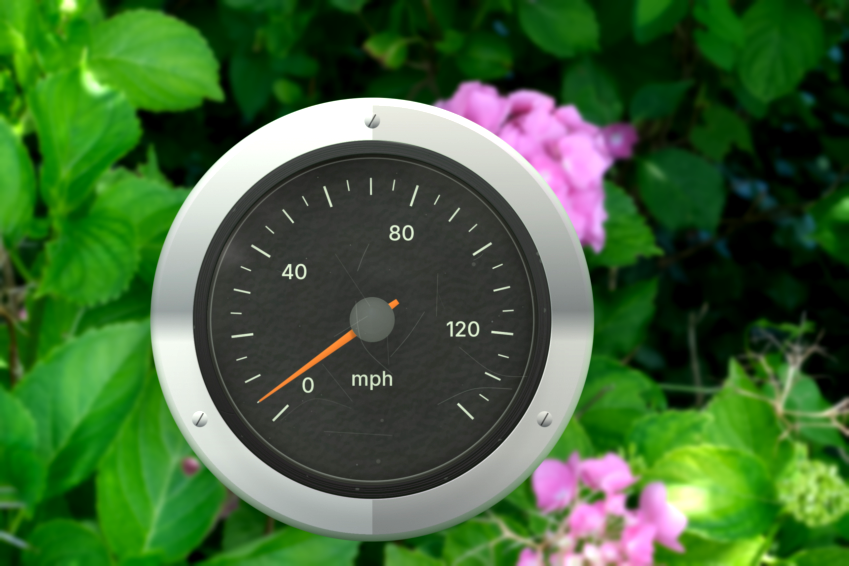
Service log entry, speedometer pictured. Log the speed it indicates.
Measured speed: 5 mph
